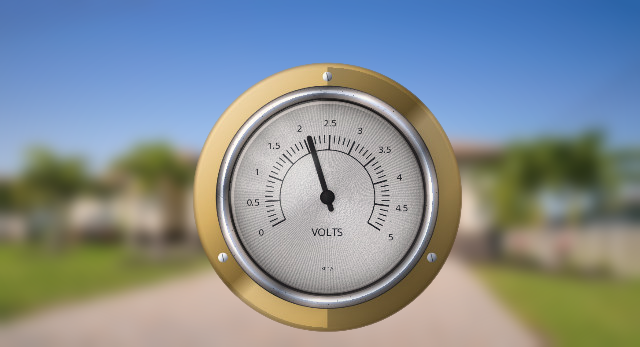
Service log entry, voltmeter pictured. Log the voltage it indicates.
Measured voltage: 2.1 V
